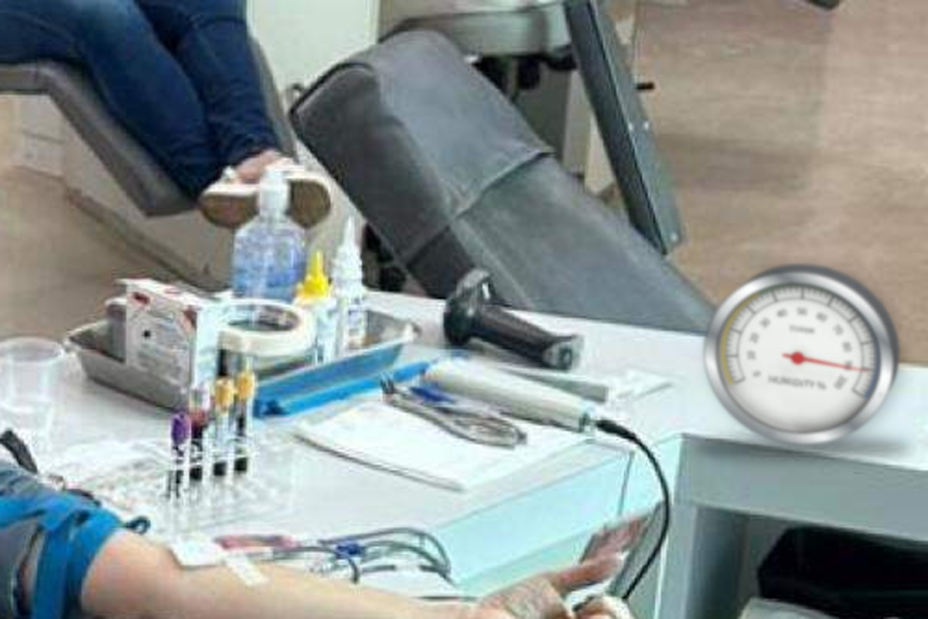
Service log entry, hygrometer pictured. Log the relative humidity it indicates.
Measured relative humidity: 90 %
